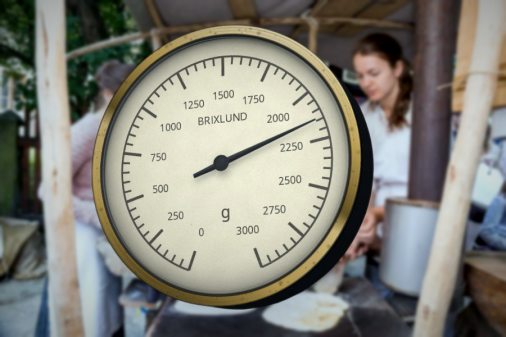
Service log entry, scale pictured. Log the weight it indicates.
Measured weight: 2150 g
